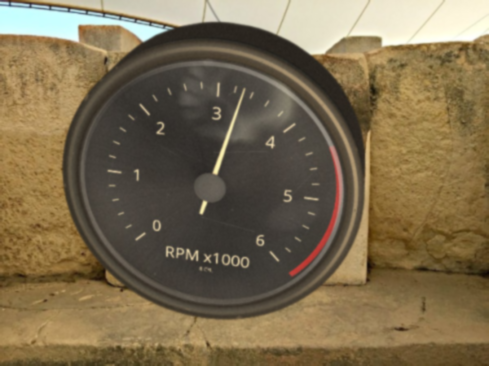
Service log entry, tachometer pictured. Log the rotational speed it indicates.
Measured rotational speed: 3300 rpm
